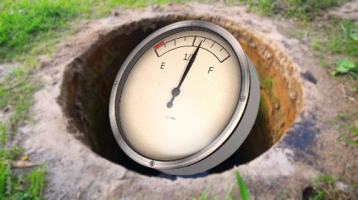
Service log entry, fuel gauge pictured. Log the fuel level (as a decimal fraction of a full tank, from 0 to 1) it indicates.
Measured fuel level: 0.625
